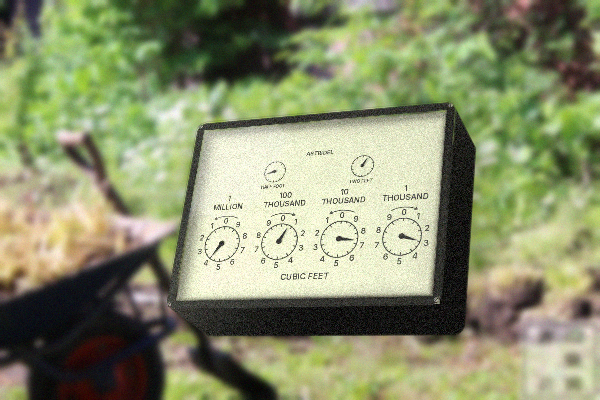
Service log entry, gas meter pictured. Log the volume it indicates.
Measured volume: 407300 ft³
